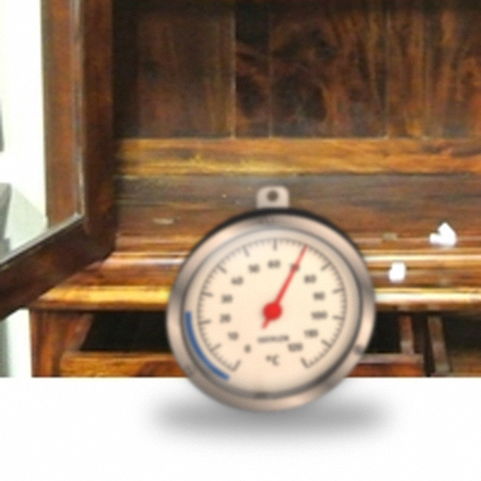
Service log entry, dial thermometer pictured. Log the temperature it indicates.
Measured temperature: 70 °C
